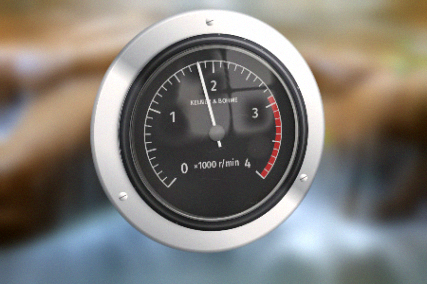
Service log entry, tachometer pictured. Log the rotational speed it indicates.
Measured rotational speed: 1800 rpm
